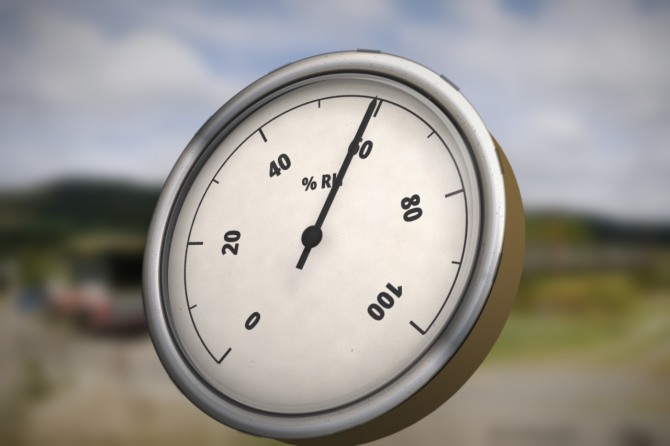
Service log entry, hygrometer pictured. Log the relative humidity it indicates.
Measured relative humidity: 60 %
